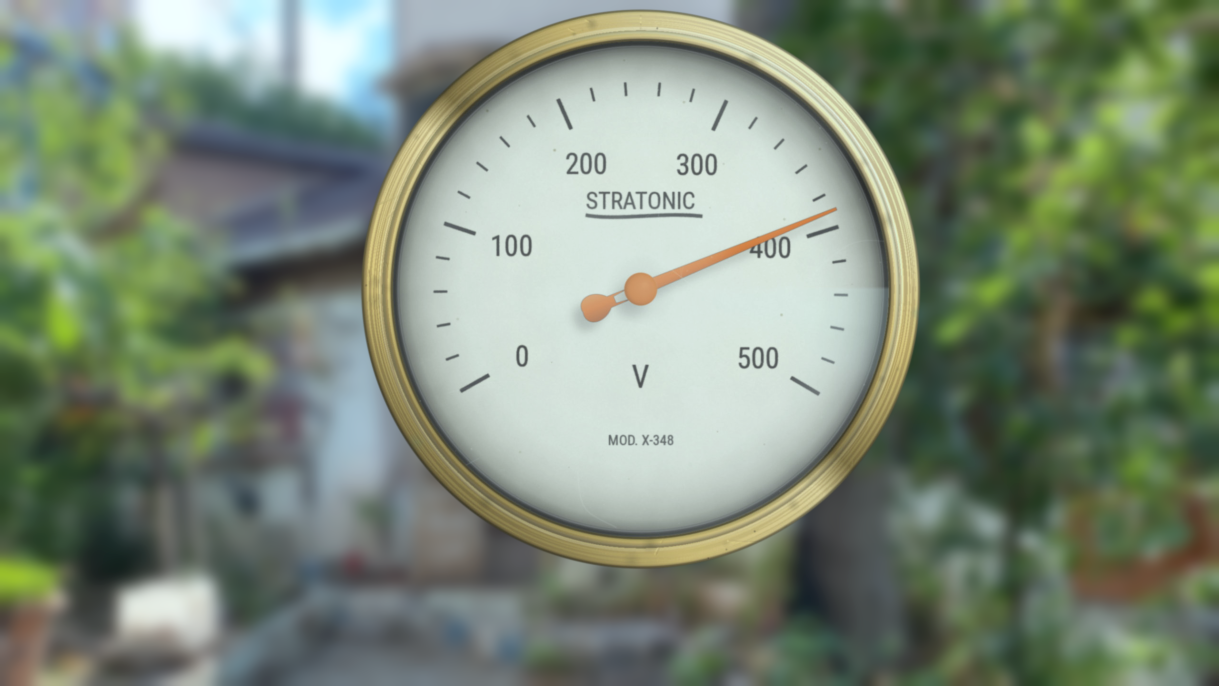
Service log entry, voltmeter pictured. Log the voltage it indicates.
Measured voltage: 390 V
